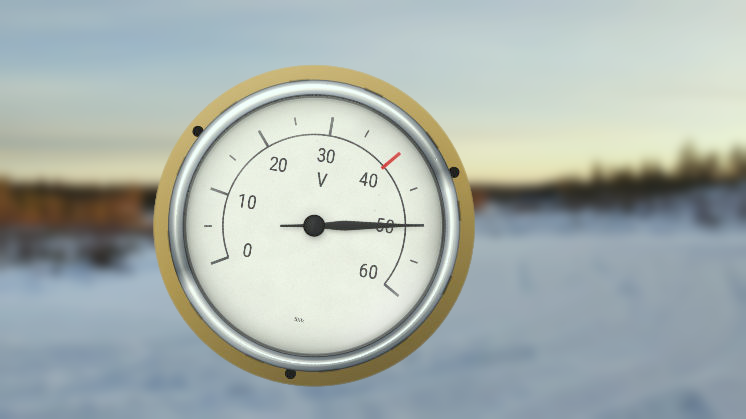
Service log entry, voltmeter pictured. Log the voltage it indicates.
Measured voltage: 50 V
